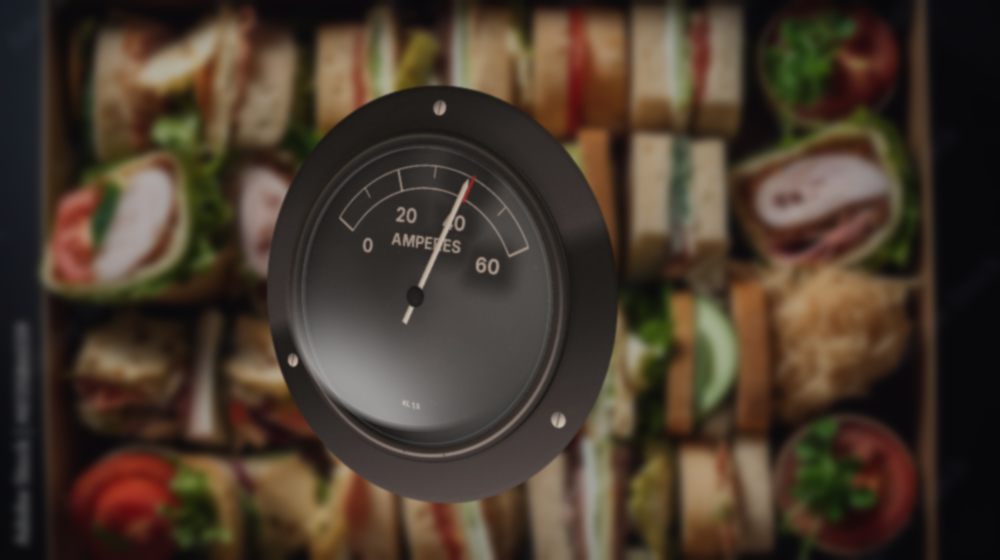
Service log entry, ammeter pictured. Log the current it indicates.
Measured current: 40 A
